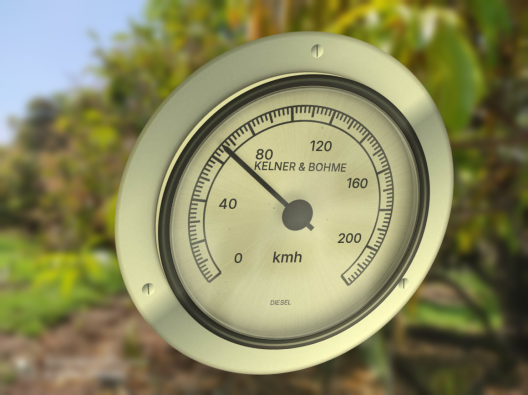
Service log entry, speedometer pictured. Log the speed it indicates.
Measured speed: 66 km/h
